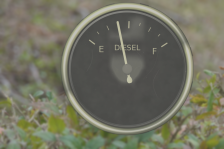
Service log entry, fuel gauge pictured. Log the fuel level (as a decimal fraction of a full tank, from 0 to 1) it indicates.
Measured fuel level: 0.375
